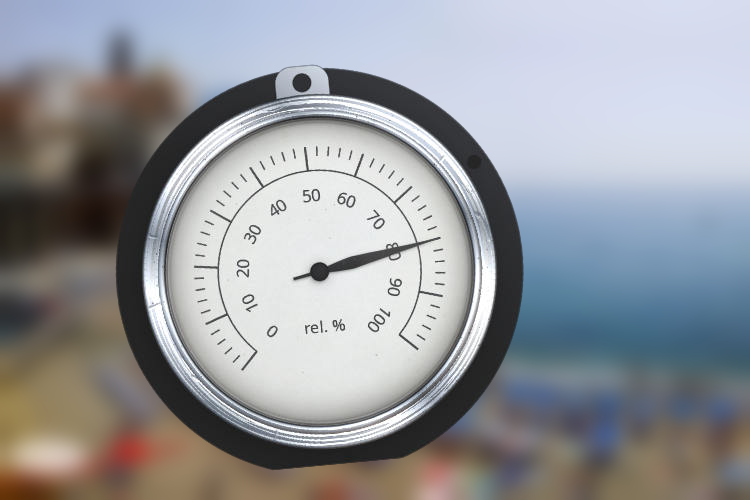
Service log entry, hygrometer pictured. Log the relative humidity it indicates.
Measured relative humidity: 80 %
